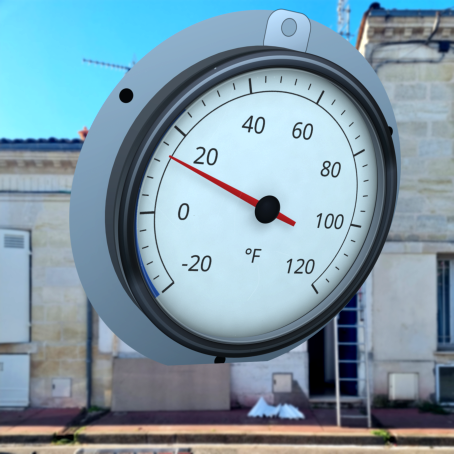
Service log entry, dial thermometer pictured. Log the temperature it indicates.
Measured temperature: 14 °F
